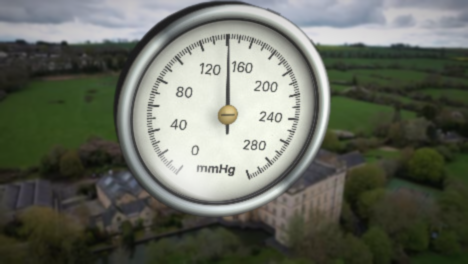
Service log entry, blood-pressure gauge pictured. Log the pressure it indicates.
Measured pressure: 140 mmHg
